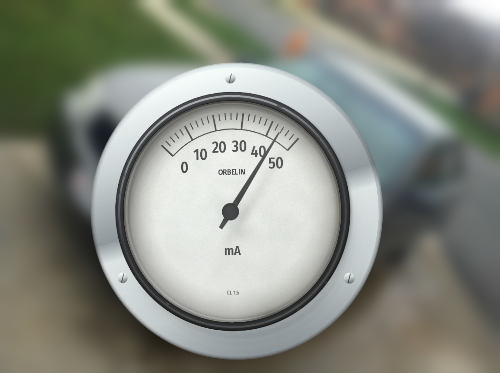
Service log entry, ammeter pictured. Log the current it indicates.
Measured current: 44 mA
